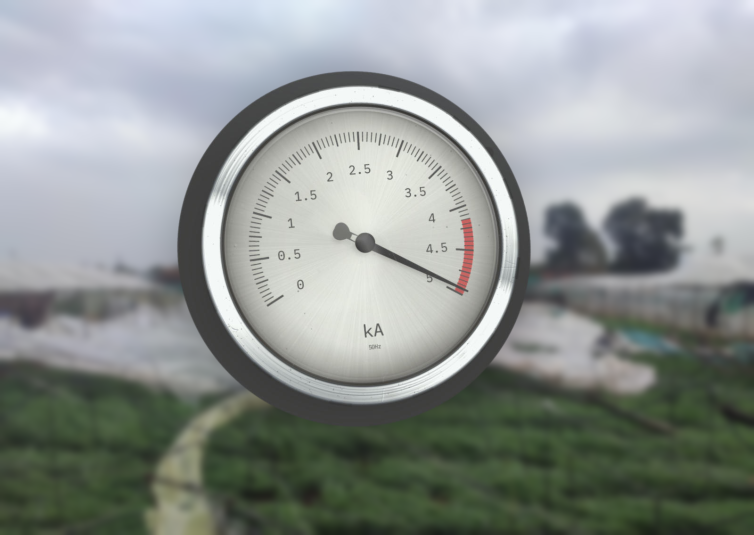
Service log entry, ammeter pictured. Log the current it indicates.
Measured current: 4.95 kA
